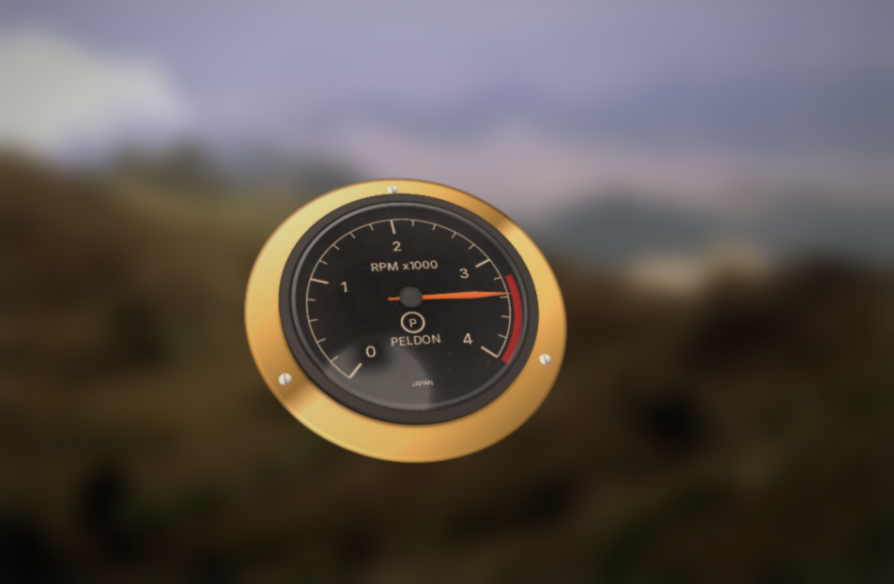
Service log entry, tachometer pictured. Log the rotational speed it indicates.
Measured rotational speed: 3400 rpm
